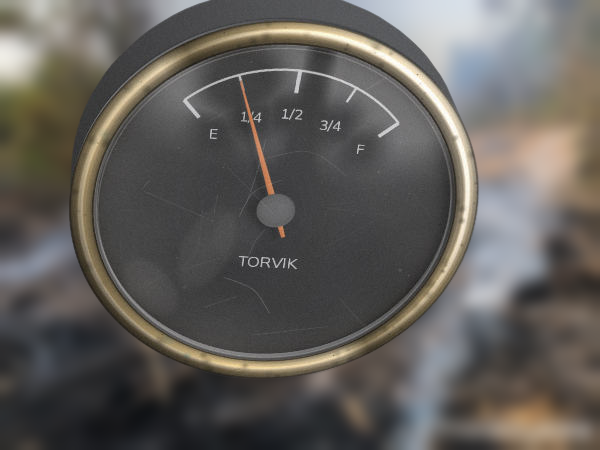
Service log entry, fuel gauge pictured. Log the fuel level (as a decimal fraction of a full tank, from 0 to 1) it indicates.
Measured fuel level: 0.25
